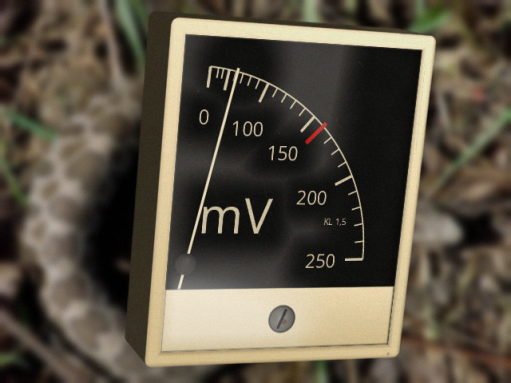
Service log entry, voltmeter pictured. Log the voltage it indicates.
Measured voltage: 60 mV
